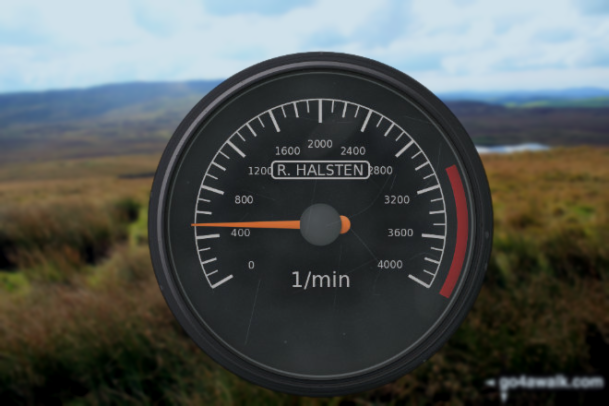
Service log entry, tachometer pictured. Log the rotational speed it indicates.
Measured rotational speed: 500 rpm
